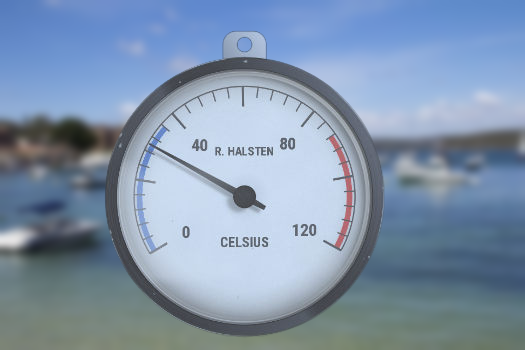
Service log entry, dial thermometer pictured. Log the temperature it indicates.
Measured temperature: 30 °C
